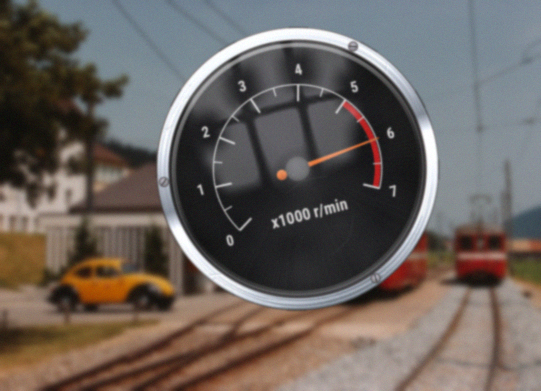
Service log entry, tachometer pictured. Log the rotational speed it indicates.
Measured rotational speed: 6000 rpm
